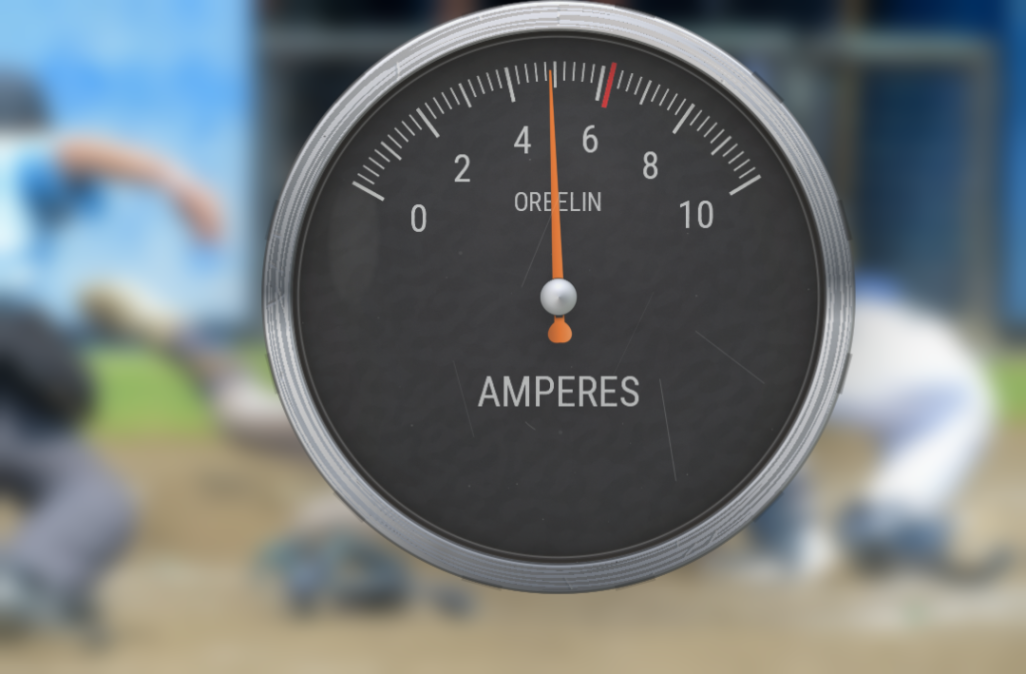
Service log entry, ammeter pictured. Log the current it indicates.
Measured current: 4.9 A
